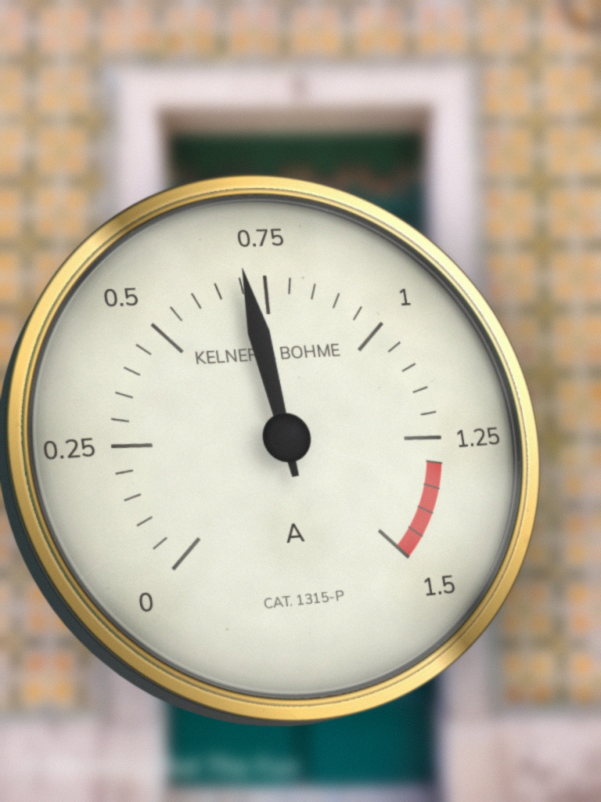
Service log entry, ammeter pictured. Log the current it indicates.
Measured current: 0.7 A
